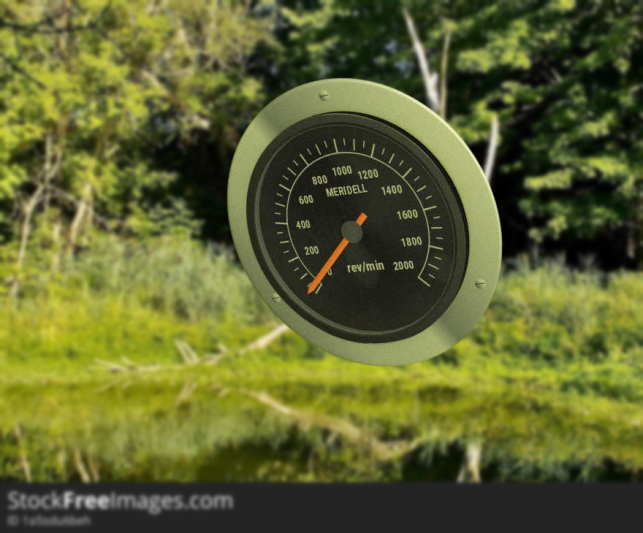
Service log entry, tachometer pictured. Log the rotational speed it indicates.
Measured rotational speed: 25 rpm
